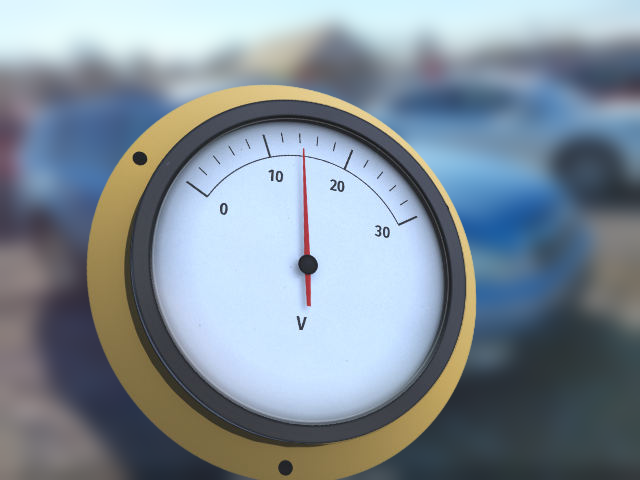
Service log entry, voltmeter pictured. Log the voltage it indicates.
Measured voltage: 14 V
